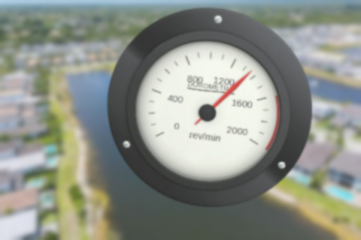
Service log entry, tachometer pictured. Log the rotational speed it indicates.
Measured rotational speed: 1350 rpm
